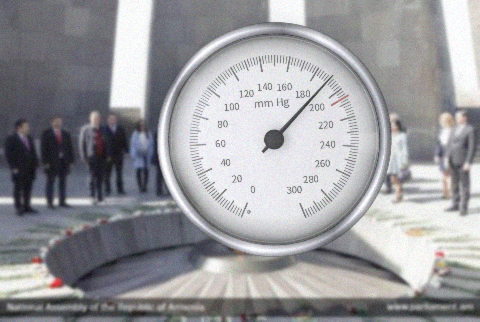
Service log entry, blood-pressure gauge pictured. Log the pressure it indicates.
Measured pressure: 190 mmHg
